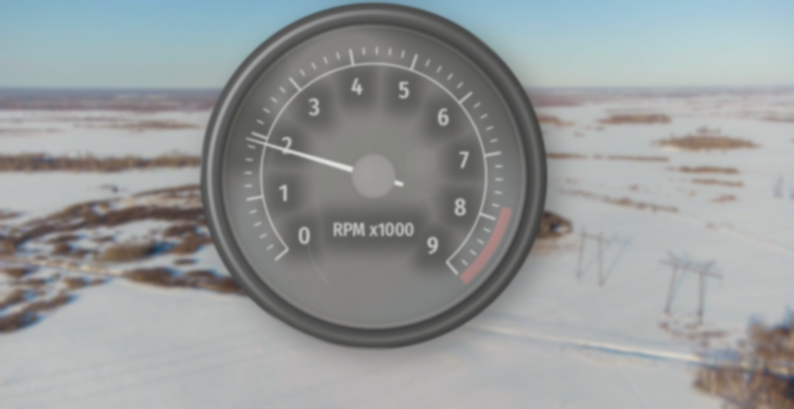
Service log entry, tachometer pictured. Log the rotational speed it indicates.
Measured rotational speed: 1900 rpm
